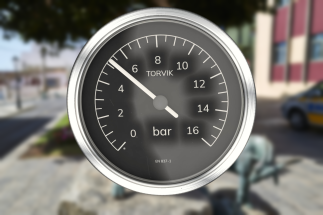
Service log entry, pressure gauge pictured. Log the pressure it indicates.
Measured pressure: 5.25 bar
